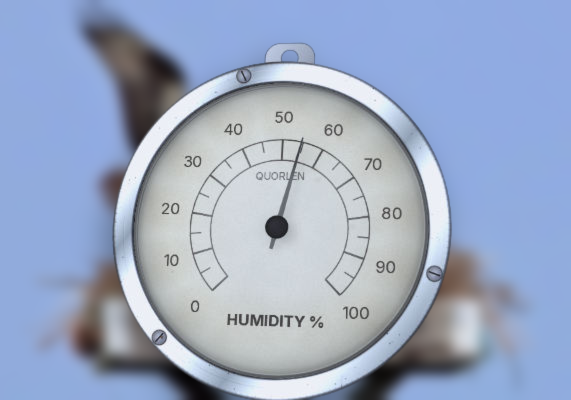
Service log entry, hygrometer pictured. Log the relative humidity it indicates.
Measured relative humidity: 55 %
